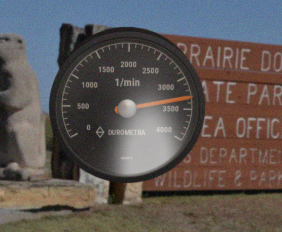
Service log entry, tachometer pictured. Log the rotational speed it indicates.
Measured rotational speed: 3300 rpm
